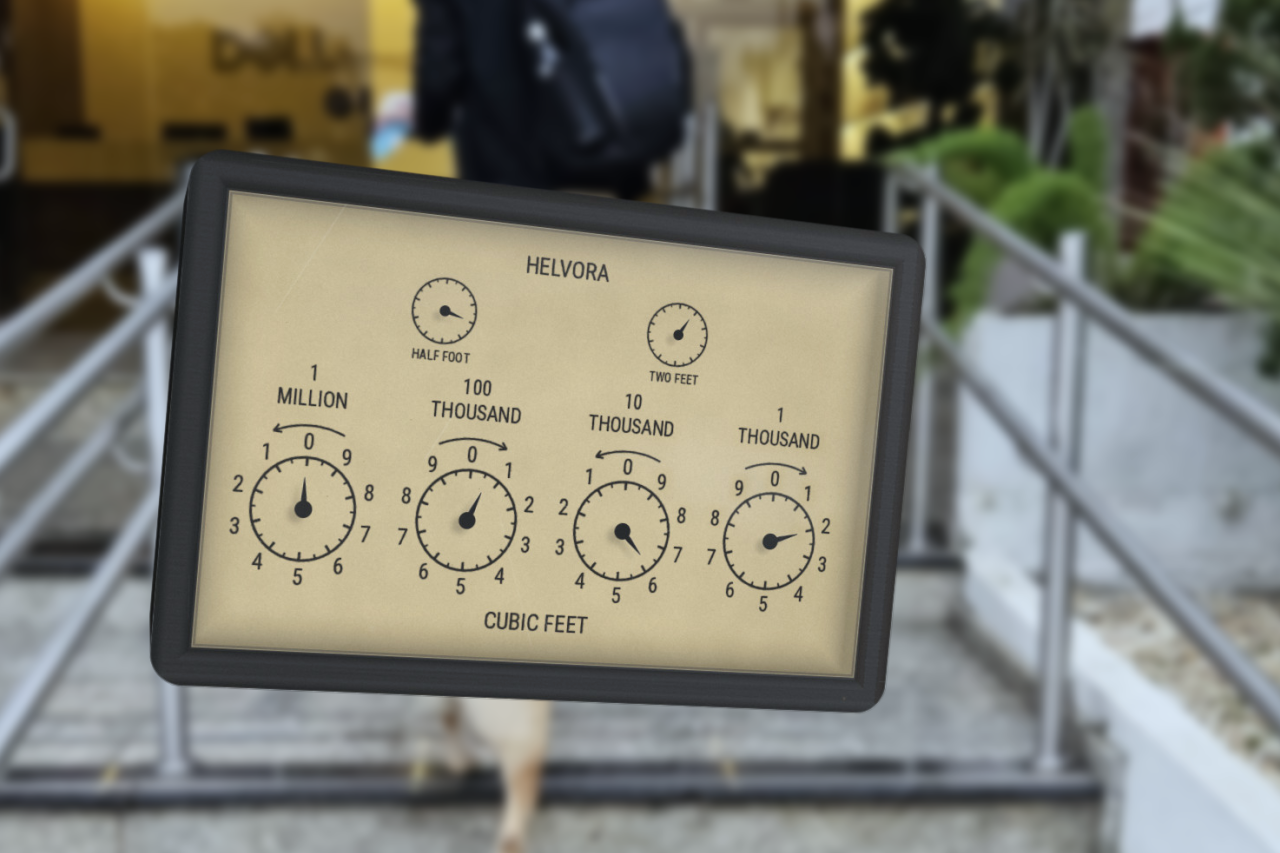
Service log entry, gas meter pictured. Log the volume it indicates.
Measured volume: 6200 ft³
